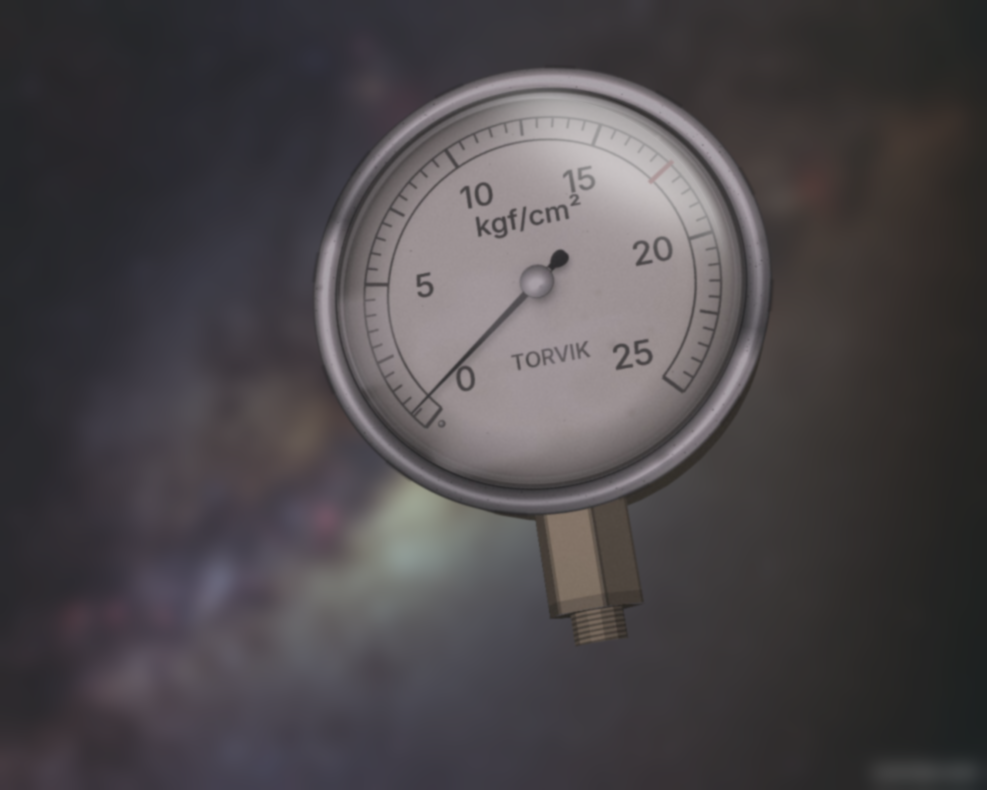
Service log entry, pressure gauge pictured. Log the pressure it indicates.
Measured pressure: 0.5 kg/cm²
